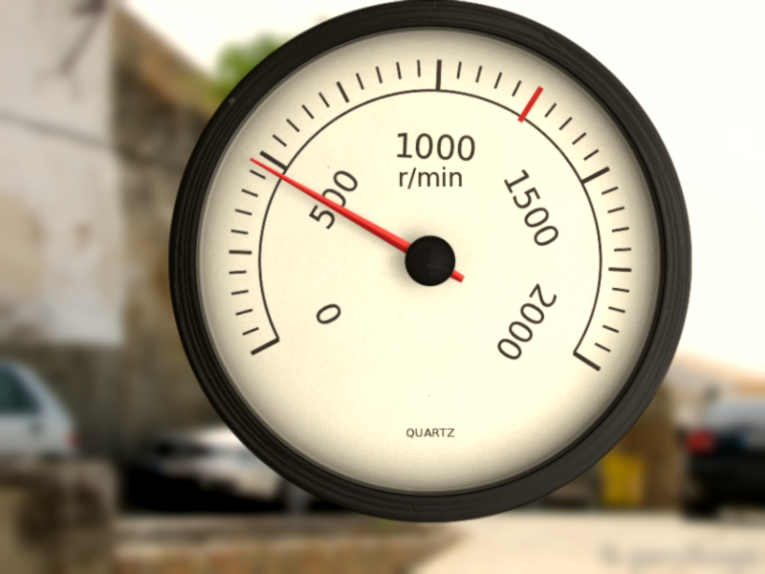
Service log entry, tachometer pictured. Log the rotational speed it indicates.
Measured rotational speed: 475 rpm
